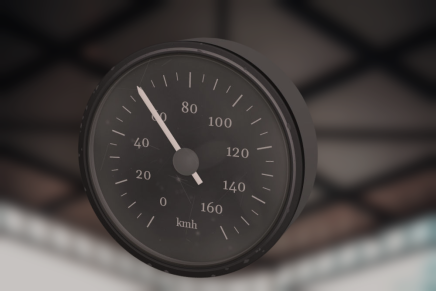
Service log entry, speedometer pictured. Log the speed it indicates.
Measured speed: 60 km/h
